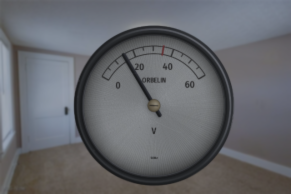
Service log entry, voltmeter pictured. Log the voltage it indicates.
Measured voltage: 15 V
